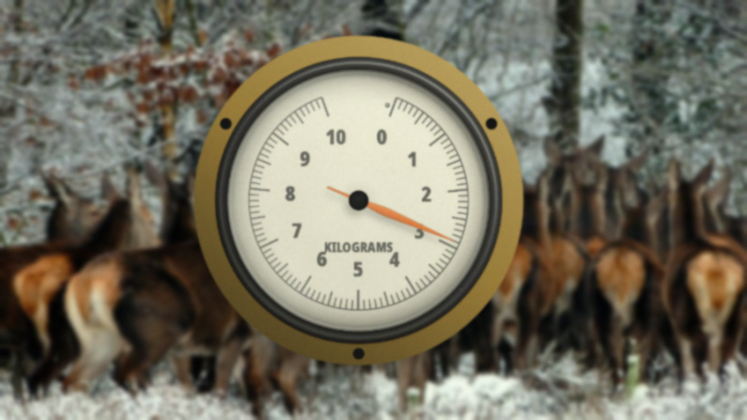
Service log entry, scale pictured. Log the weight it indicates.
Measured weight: 2.9 kg
